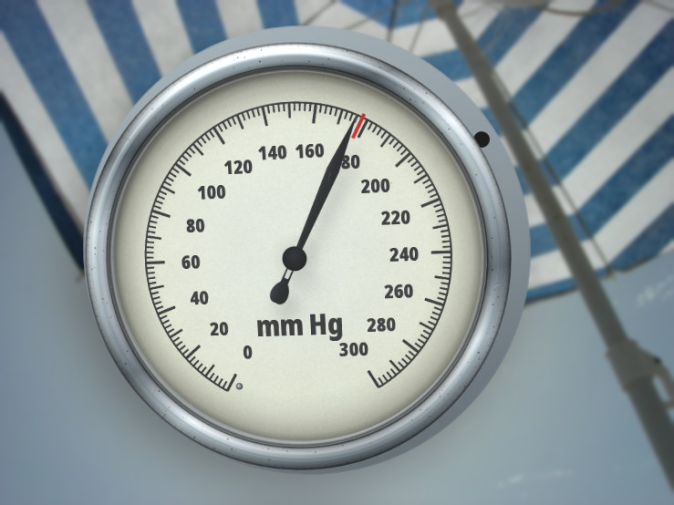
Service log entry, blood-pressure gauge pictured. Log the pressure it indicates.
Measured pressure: 176 mmHg
